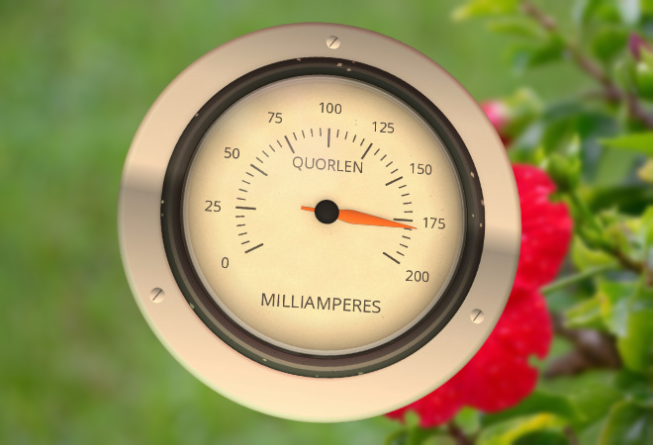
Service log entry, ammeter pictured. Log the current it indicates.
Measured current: 180 mA
